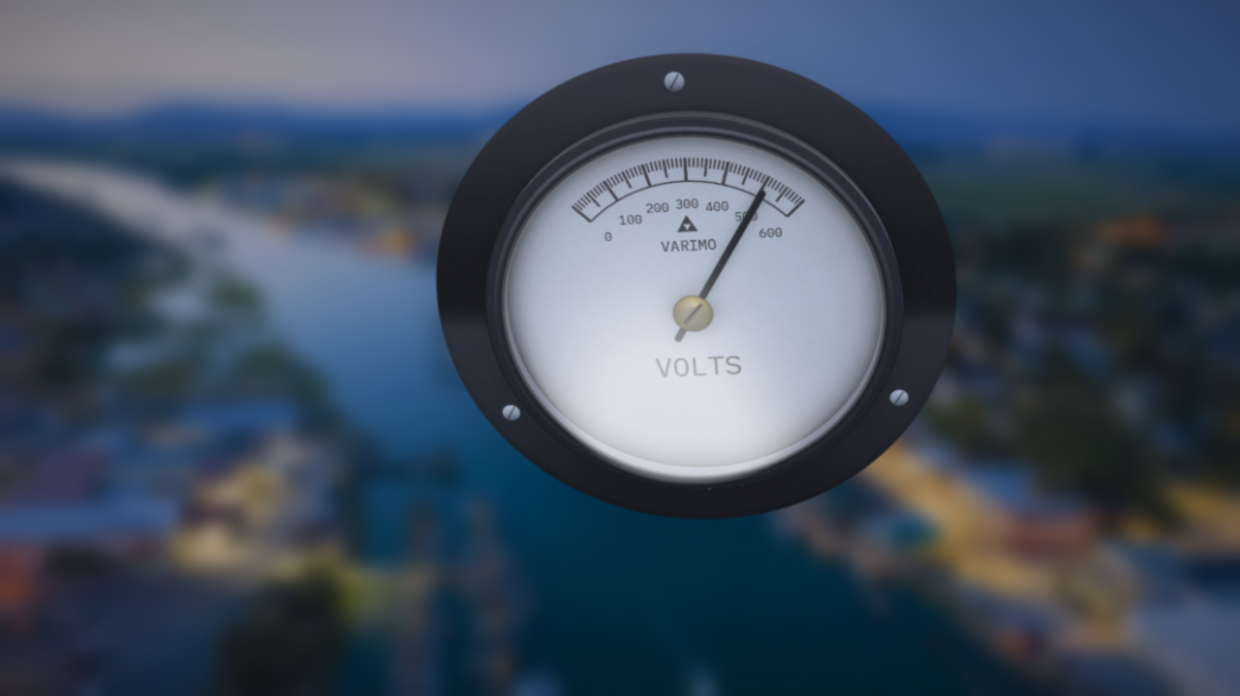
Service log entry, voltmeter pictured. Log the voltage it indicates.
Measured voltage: 500 V
